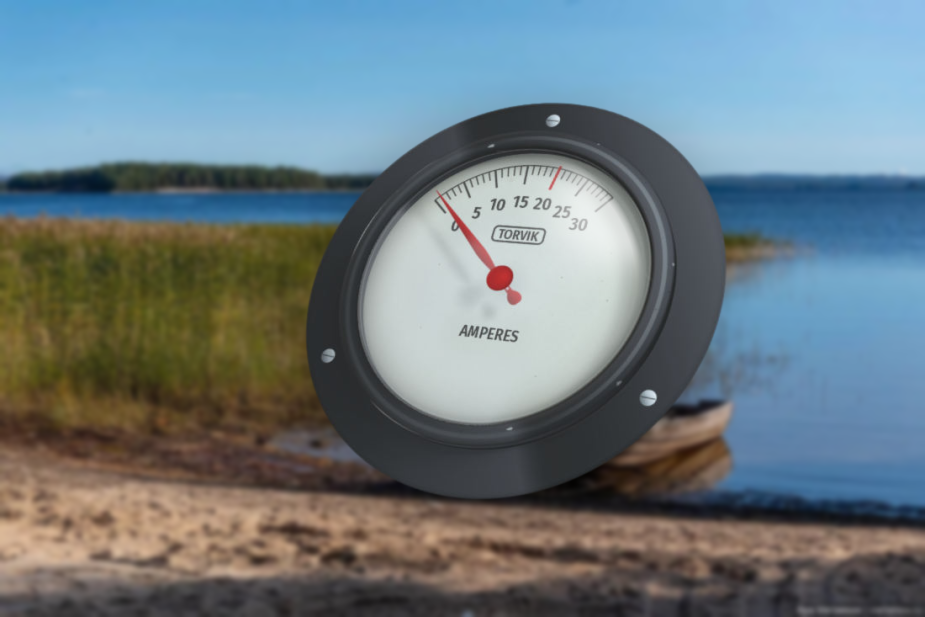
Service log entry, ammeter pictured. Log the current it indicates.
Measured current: 1 A
